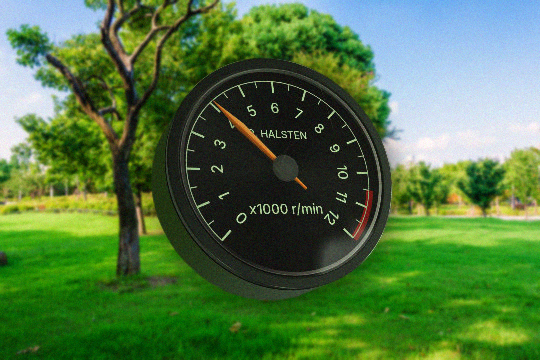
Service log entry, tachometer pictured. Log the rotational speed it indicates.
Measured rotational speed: 4000 rpm
